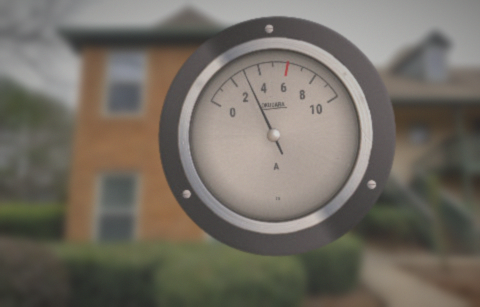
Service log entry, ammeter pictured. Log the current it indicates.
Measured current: 3 A
